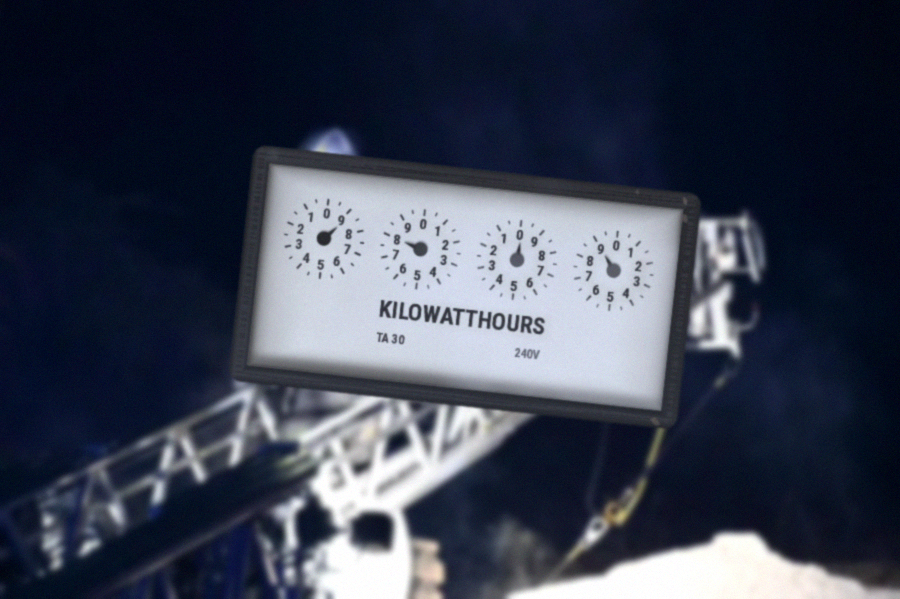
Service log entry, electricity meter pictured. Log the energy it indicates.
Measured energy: 8799 kWh
